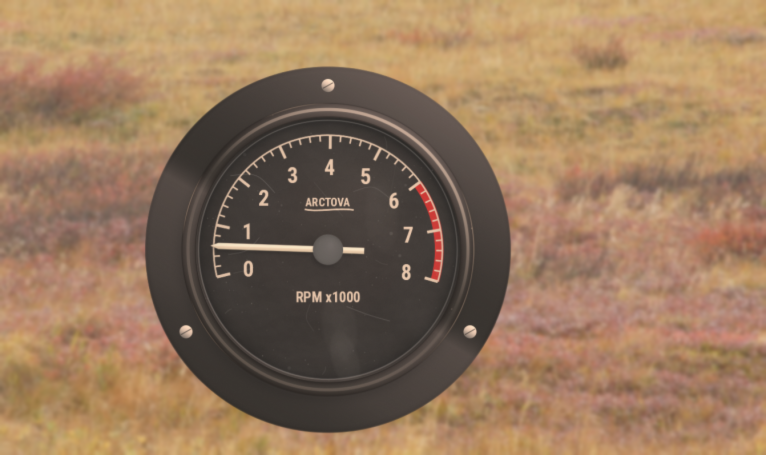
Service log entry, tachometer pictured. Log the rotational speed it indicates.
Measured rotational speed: 600 rpm
